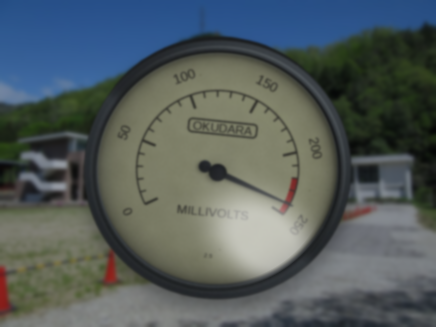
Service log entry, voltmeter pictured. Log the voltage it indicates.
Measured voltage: 240 mV
